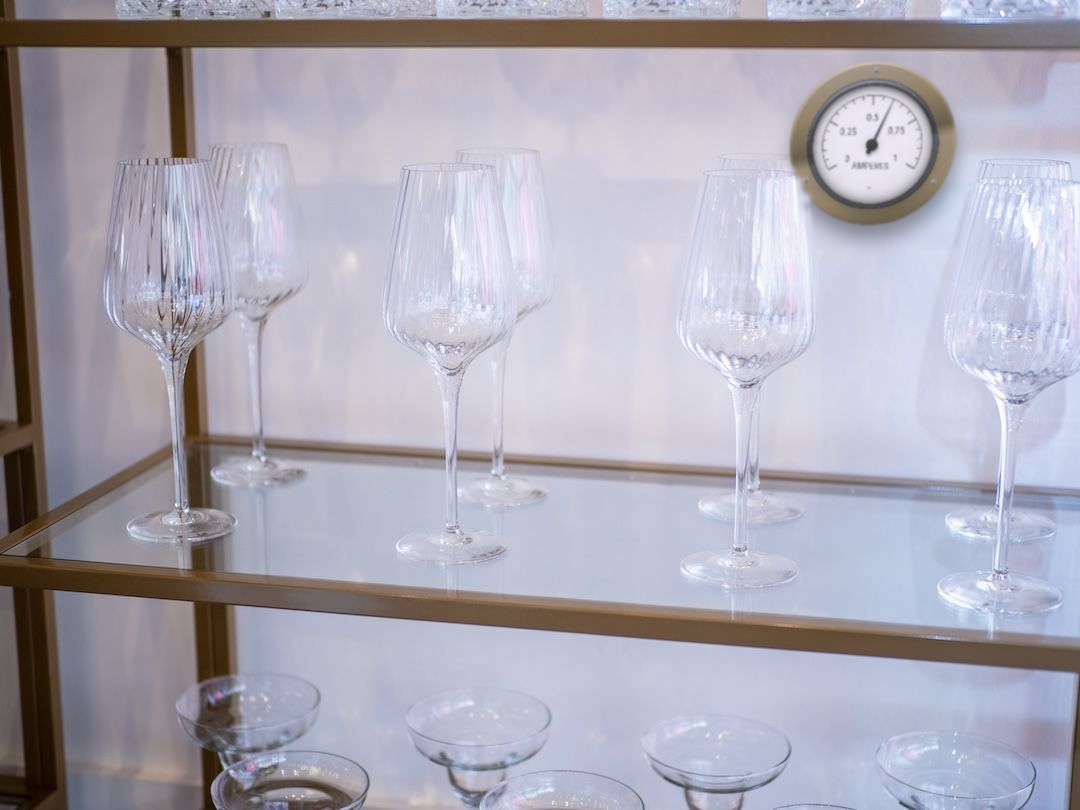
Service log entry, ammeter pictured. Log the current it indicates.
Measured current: 0.6 A
